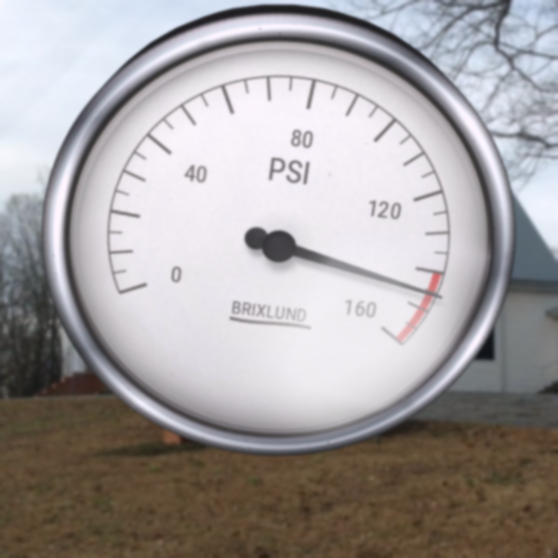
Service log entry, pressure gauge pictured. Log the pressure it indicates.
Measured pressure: 145 psi
